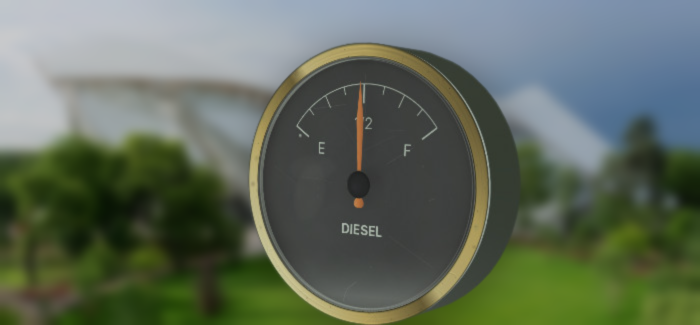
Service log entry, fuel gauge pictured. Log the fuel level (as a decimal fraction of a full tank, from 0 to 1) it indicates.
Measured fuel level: 0.5
